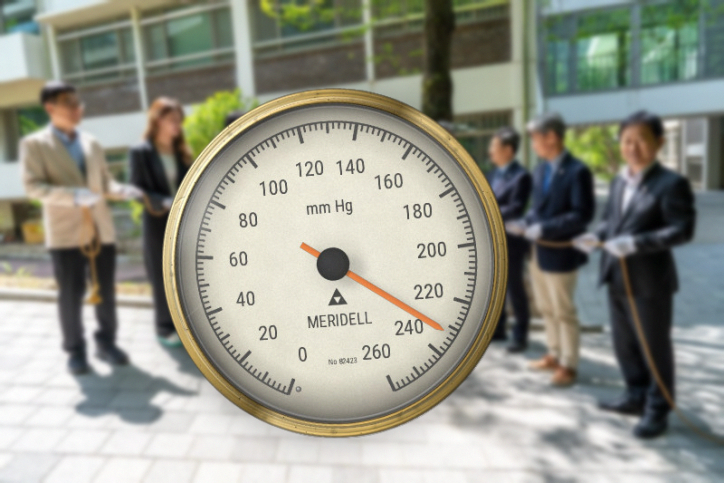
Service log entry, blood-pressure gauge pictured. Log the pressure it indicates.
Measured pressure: 232 mmHg
